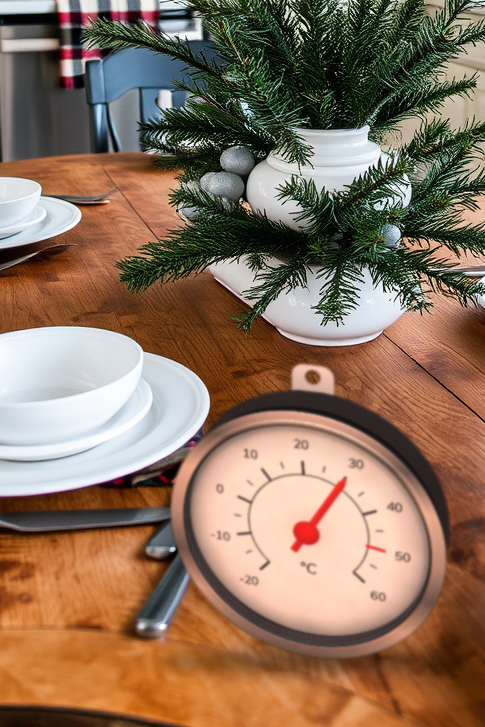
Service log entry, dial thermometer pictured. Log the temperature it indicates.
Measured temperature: 30 °C
